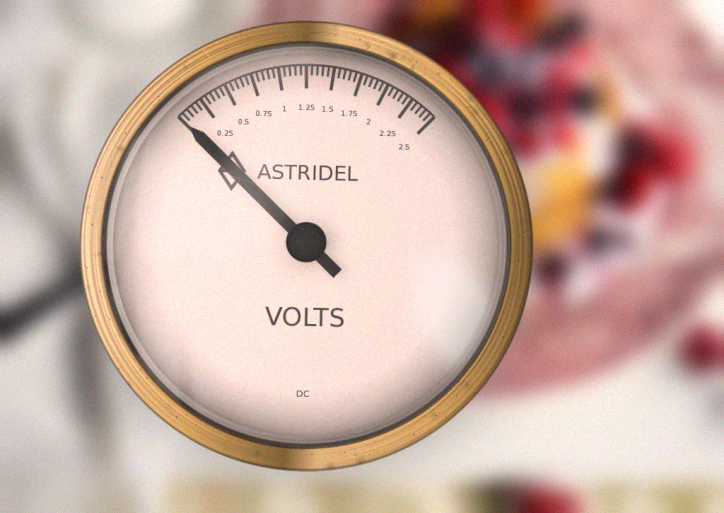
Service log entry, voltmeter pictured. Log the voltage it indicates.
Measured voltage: 0 V
